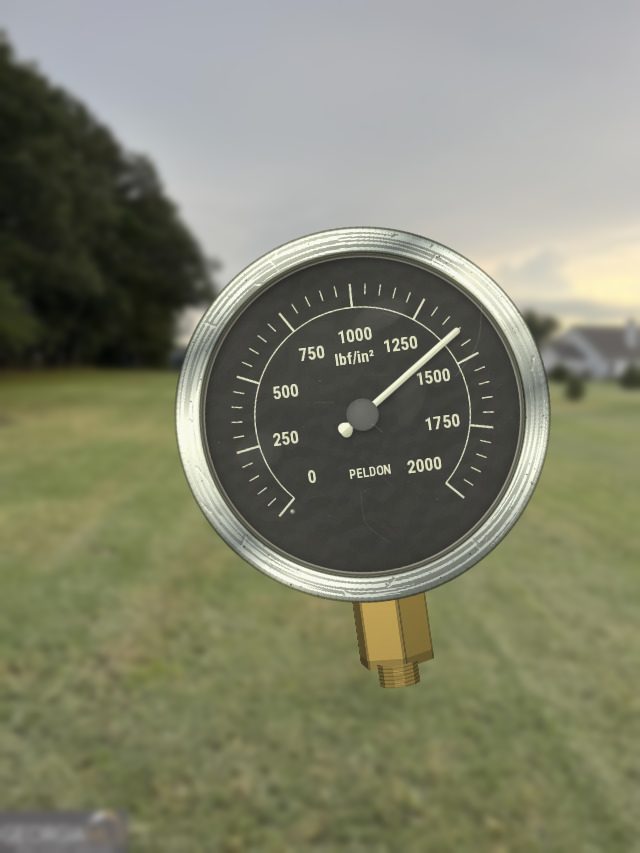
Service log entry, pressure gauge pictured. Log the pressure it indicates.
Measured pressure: 1400 psi
